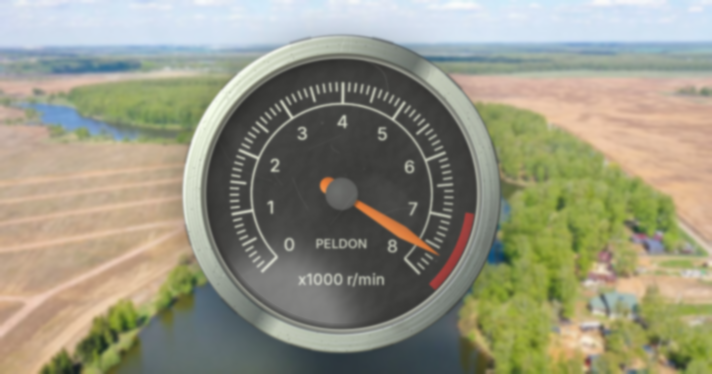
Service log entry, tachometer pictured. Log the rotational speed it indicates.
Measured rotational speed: 7600 rpm
